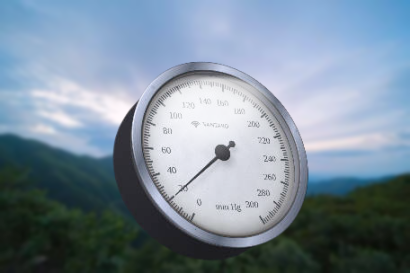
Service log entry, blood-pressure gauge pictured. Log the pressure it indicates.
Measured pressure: 20 mmHg
